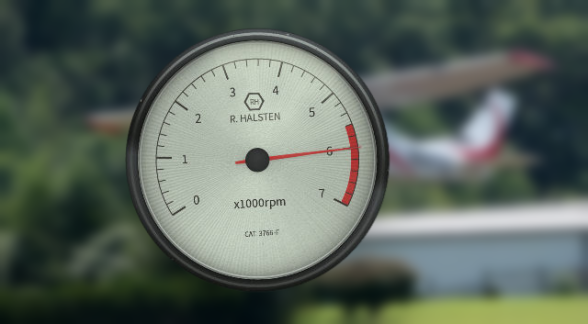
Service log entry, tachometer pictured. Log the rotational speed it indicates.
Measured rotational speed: 6000 rpm
